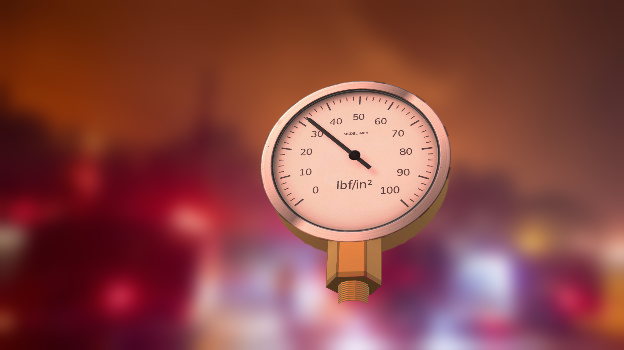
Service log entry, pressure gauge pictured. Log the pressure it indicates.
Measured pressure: 32 psi
